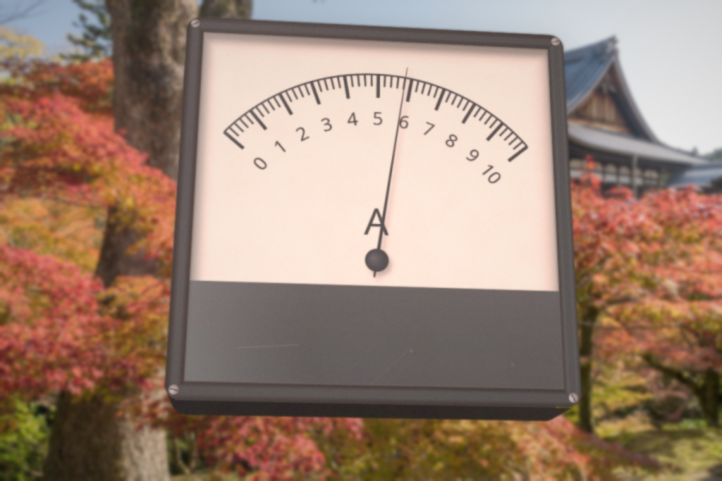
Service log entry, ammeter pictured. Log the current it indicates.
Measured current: 5.8 A
